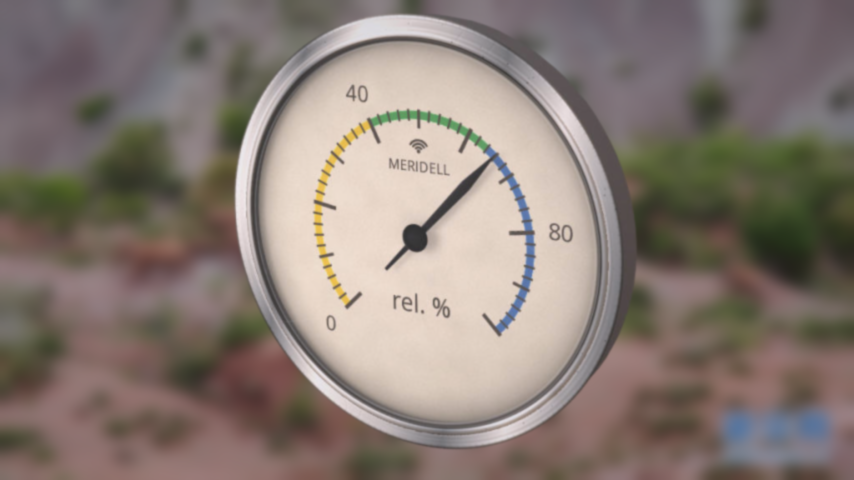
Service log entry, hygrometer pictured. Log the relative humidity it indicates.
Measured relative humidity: 66 %
